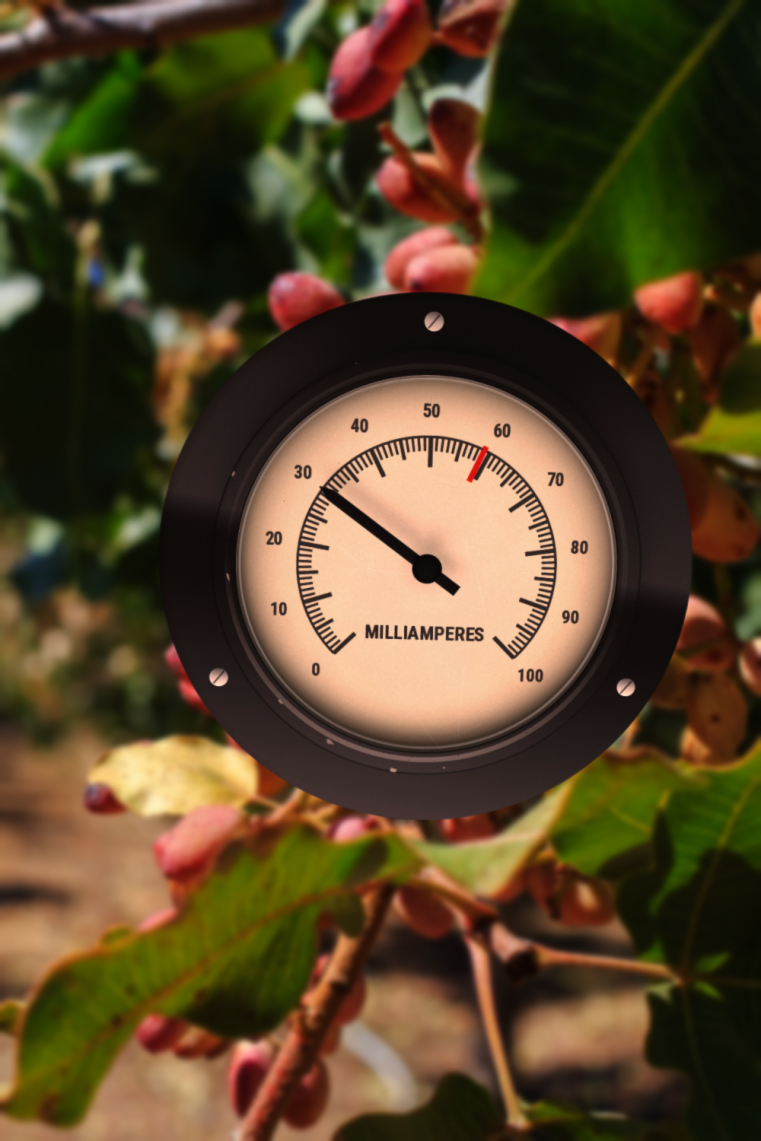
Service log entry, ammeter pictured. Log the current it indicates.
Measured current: 30 mA
